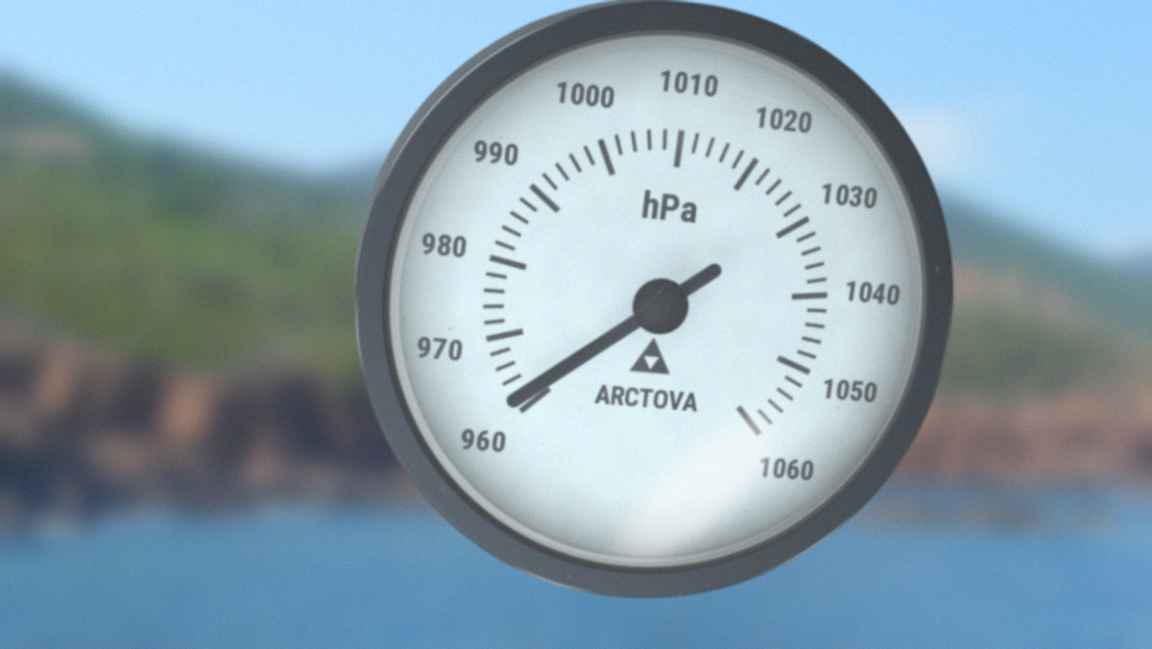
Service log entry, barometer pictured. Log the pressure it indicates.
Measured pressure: 962 hPa
